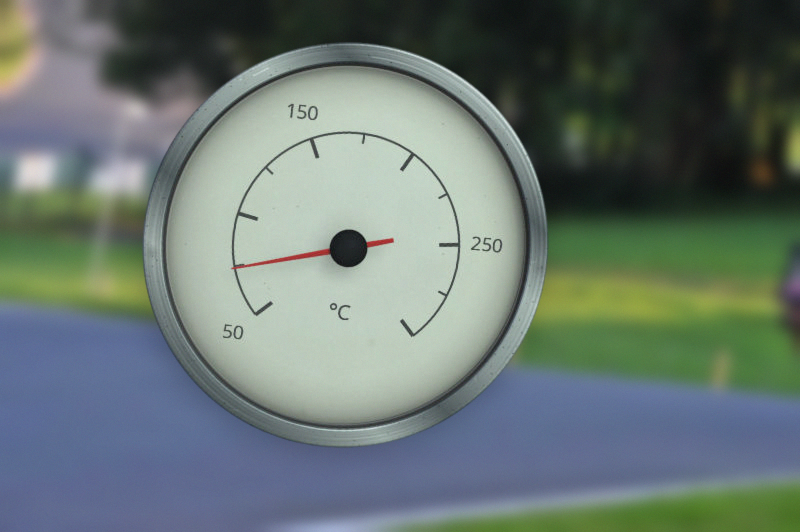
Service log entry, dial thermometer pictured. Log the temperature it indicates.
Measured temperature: 75 °C
